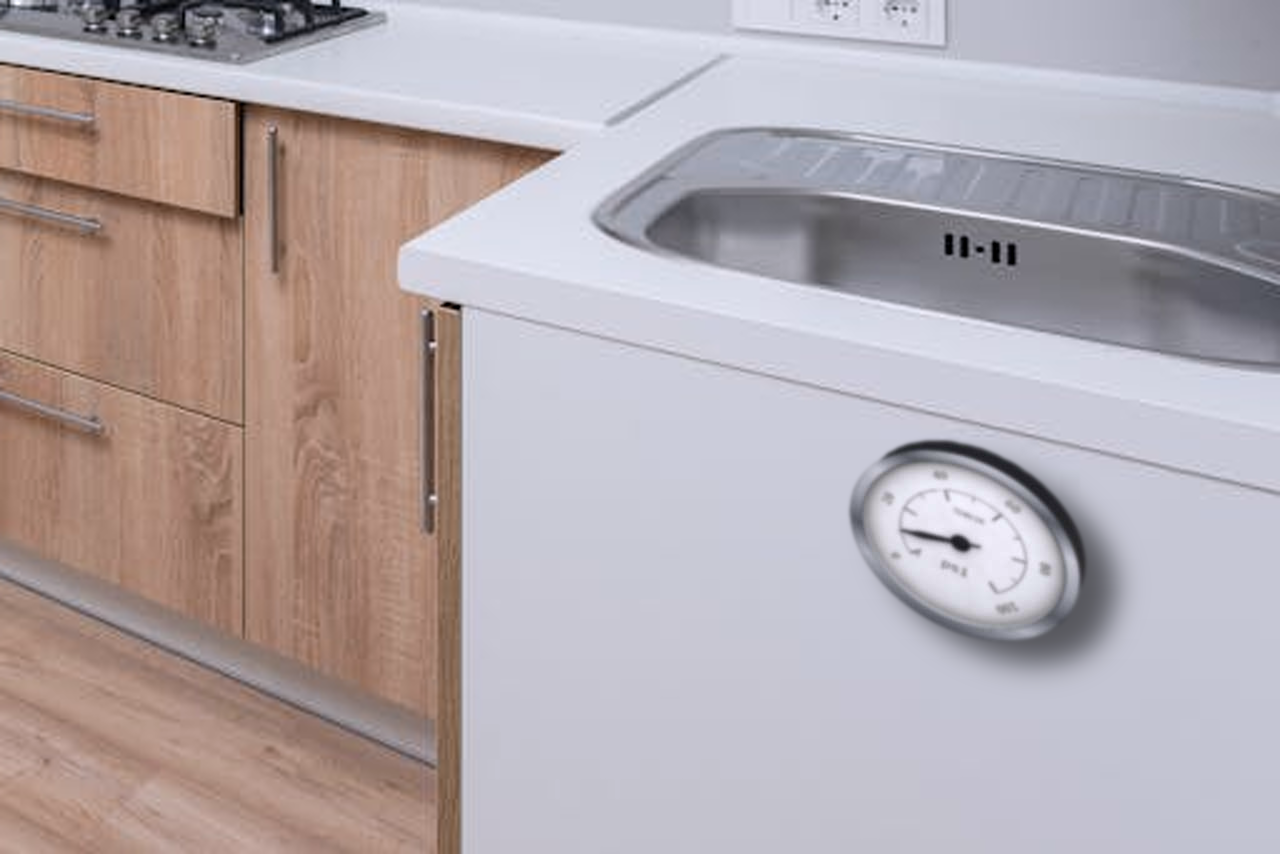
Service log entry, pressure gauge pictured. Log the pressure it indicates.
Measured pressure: 10 psi
